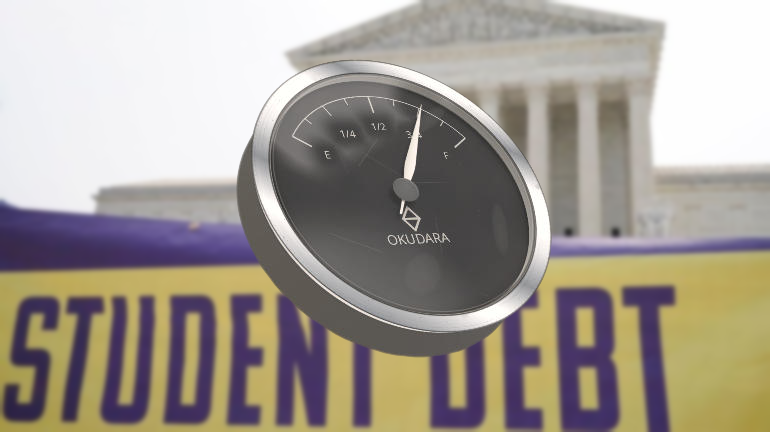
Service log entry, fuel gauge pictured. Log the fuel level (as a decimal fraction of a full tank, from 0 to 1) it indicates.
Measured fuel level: 0.75
